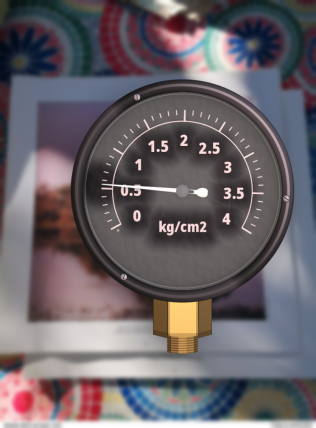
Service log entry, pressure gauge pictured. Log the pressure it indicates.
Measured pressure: 0.55 kg/cm²
